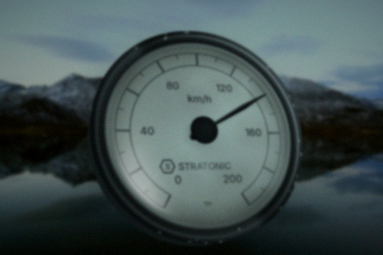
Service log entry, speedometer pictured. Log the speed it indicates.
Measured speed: 140 km/h
